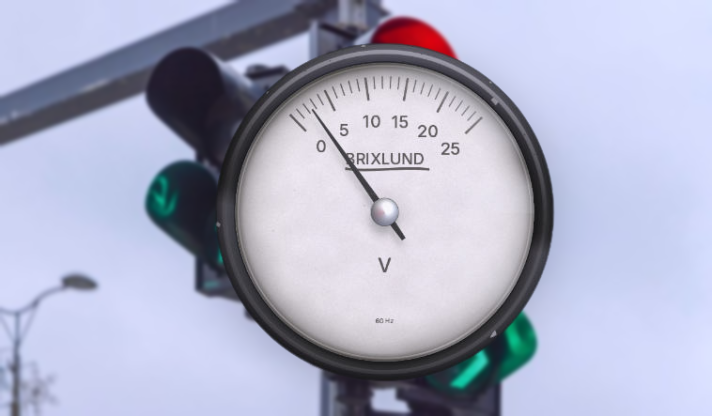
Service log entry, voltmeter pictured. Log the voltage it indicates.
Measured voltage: 2.5 V
